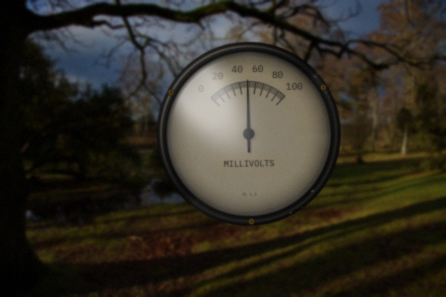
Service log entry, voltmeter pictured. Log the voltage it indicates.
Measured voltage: 50 mV
